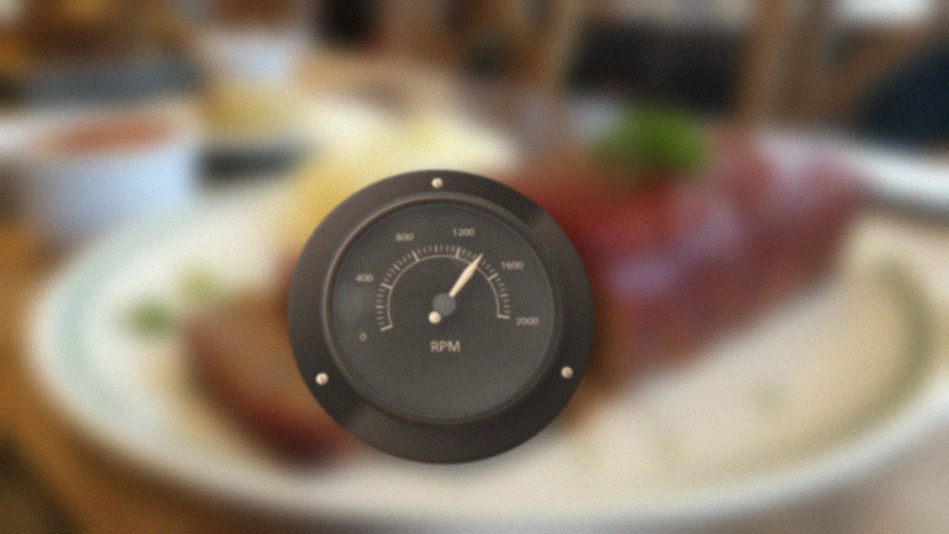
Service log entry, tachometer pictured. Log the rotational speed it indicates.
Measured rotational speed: 1400 rpm
